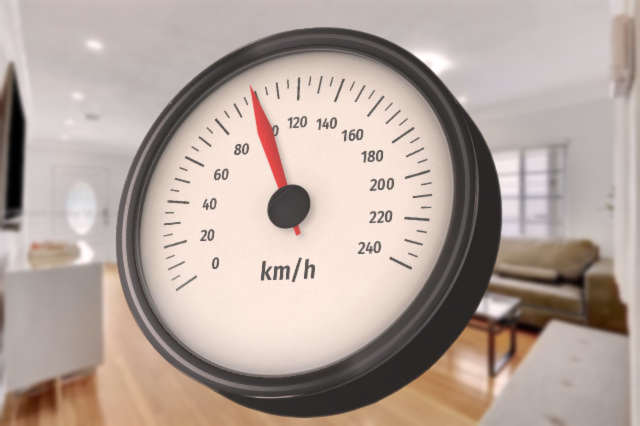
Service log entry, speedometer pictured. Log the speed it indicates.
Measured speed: 100 km/h
